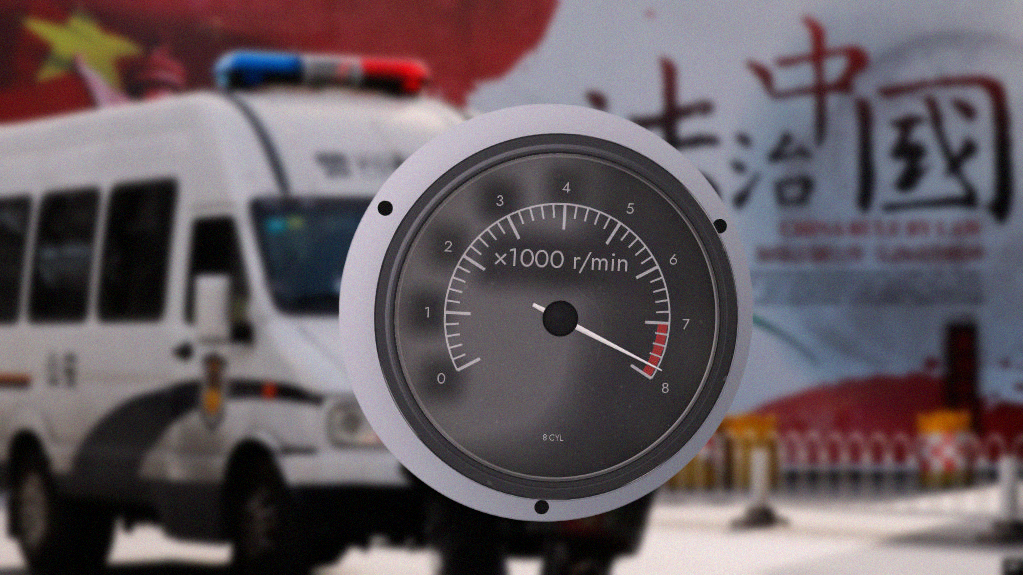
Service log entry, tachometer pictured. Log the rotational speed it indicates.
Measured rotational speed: 7800 rpm
